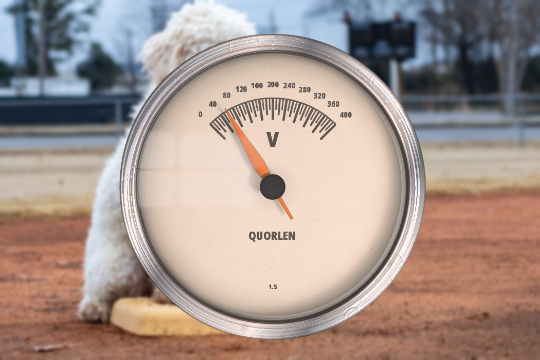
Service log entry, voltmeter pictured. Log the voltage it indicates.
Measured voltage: 60 V
